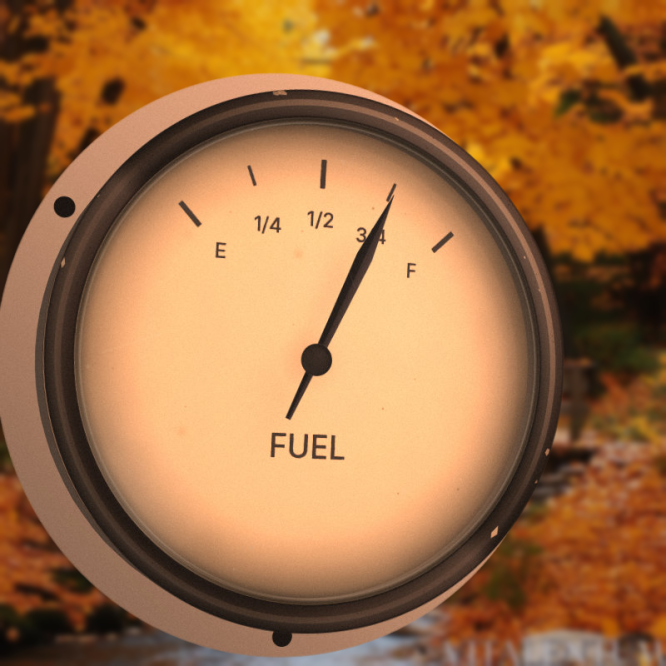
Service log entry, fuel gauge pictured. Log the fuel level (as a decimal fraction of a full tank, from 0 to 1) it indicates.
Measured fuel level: 0.75
